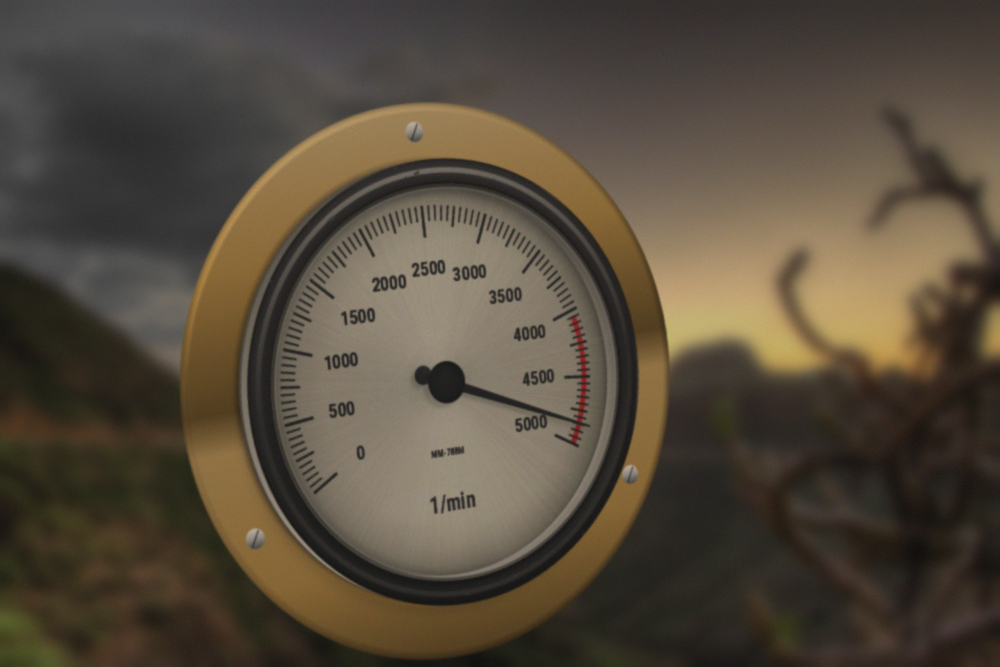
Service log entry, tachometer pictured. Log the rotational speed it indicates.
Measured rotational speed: 4850 rpm
